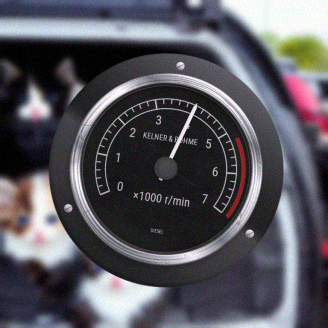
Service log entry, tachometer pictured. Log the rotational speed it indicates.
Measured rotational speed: 4000 rpm
